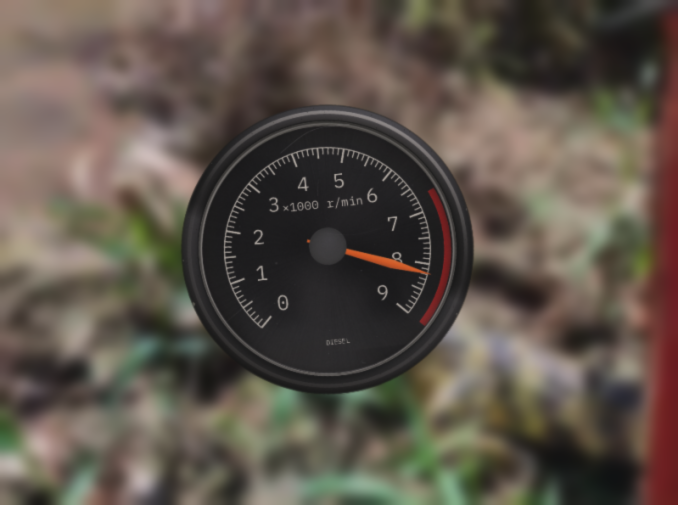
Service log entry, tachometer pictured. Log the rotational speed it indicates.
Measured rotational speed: 8200 rpm
